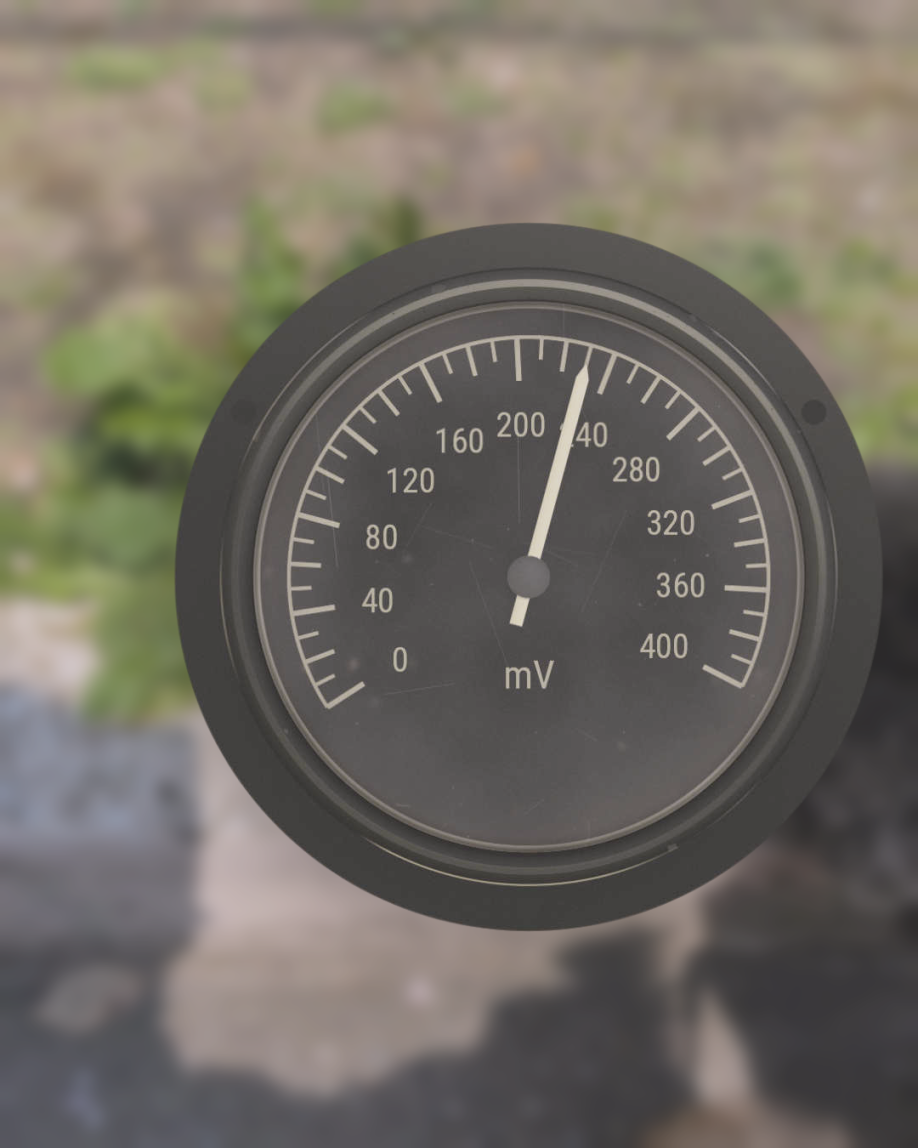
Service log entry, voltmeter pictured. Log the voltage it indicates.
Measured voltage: 230 mV
